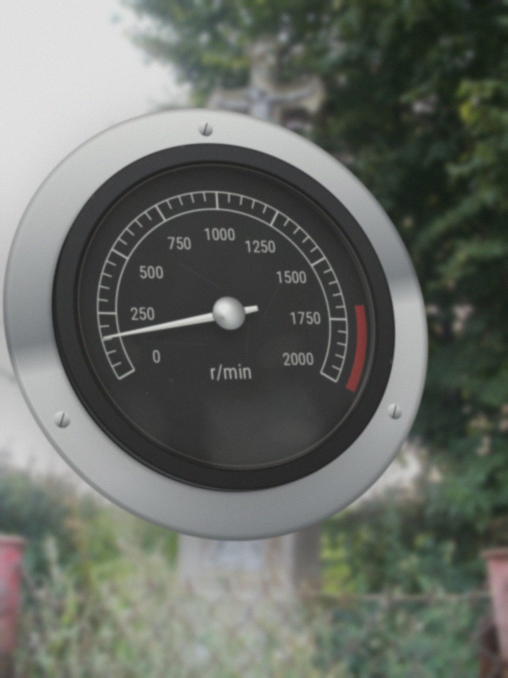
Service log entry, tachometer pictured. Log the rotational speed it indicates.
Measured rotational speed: 150 rpm
